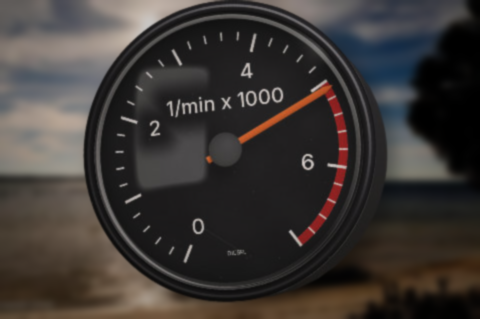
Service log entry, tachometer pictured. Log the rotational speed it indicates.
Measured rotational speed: 5100 rpm
